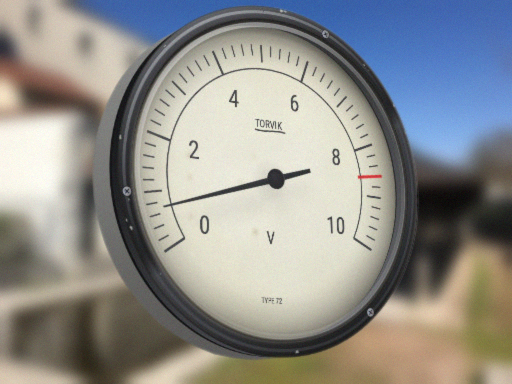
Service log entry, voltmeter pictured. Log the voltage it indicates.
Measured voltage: 0.7 V
